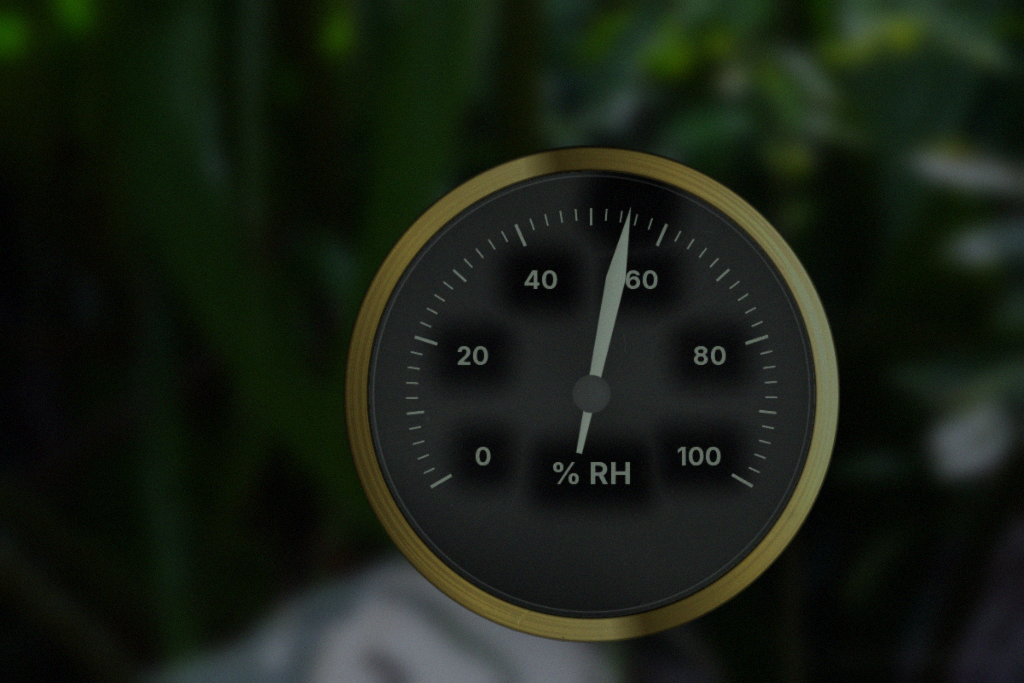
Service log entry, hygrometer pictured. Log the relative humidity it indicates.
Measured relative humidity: 55 %
